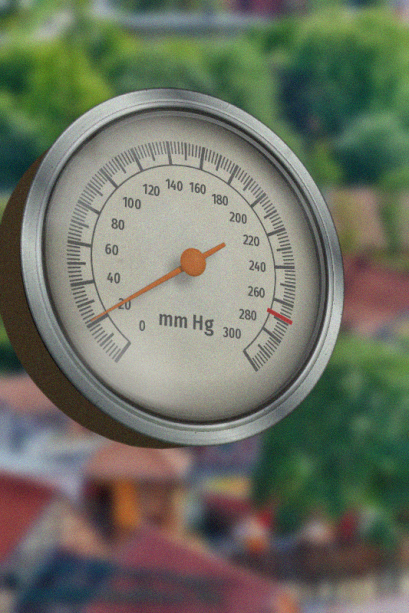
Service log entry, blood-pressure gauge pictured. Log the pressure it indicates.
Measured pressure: 22 mmHg
